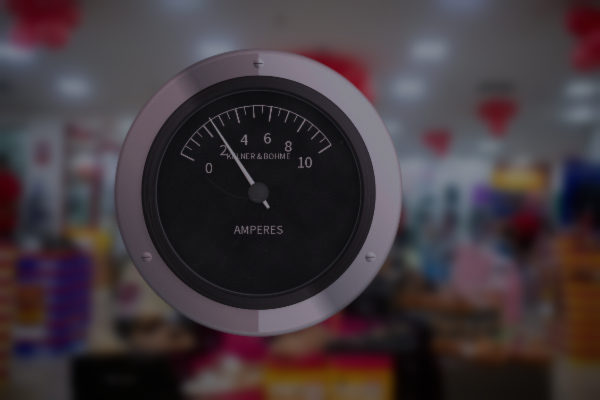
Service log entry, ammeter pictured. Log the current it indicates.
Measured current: 2.5 A
